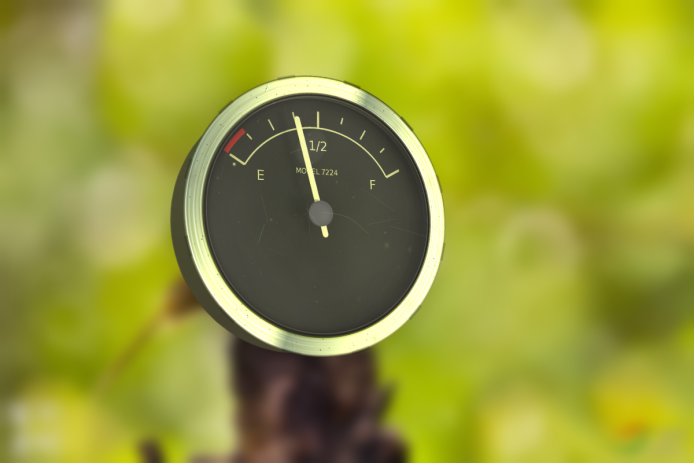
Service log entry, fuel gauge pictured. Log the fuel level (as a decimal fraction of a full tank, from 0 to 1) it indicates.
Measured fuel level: 0.375
